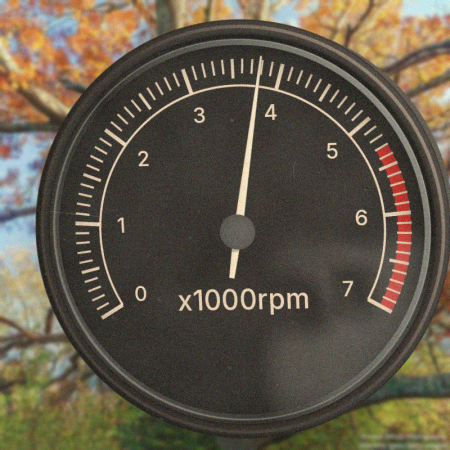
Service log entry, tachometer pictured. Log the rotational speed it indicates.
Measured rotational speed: 3800 rpm
